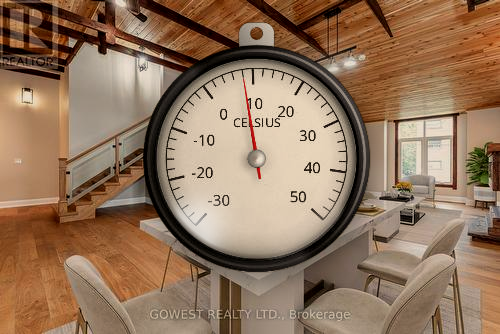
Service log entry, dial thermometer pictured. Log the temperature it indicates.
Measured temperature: 8 °C
